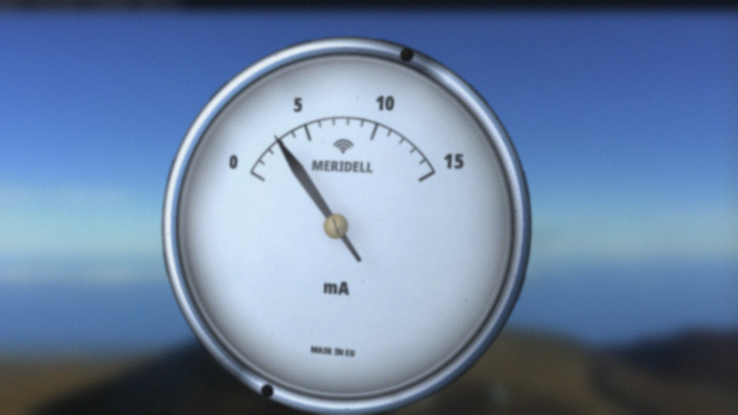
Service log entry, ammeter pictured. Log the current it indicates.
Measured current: 3 mA
